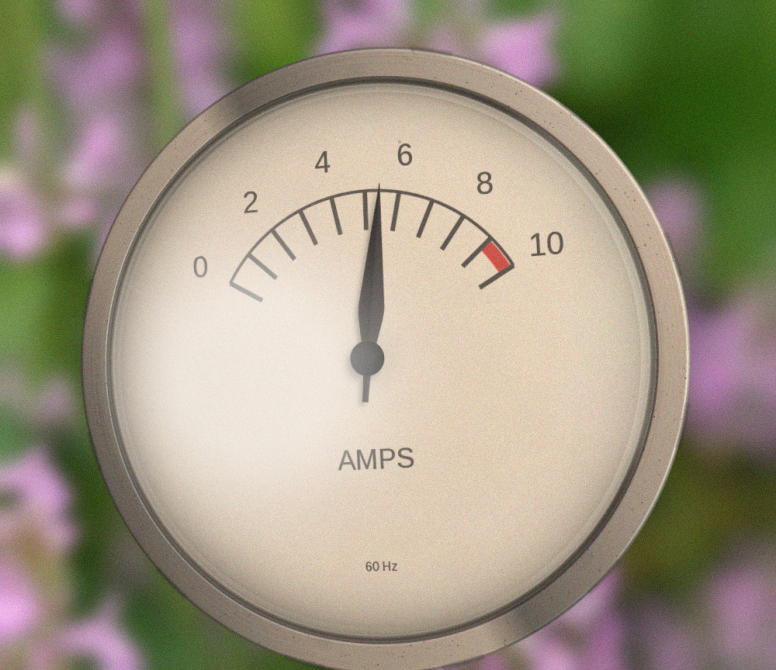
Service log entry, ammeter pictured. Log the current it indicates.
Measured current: 5.5 A
